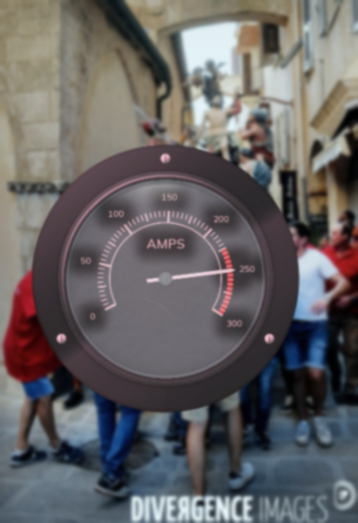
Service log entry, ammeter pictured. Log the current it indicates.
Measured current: 250 A
